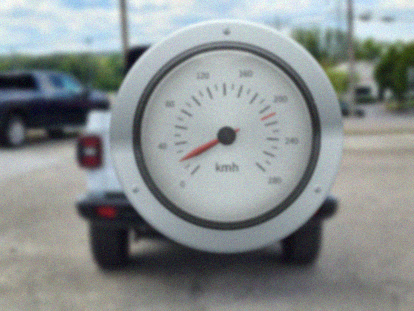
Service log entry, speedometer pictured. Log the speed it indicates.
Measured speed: 20 km/h
